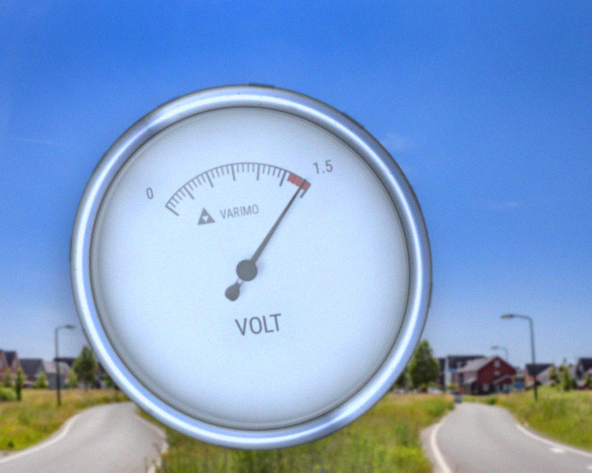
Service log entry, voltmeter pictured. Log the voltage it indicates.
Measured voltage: 1.45 V
